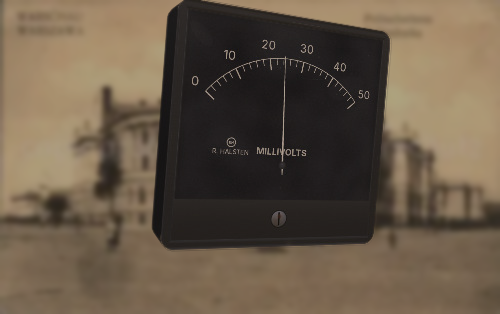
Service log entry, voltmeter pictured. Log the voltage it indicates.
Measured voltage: 24 mV
